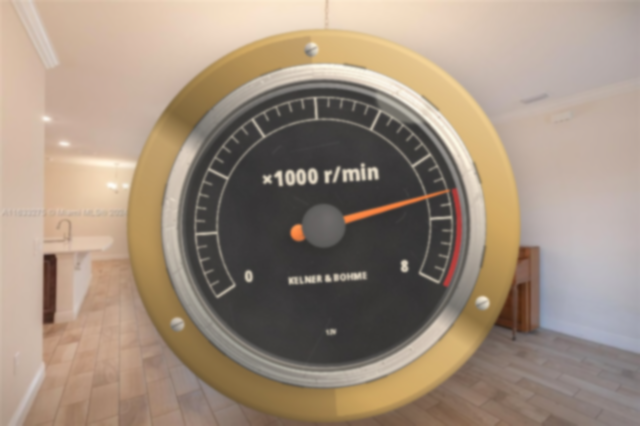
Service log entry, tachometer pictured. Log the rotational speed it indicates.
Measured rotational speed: 6600 rpm
